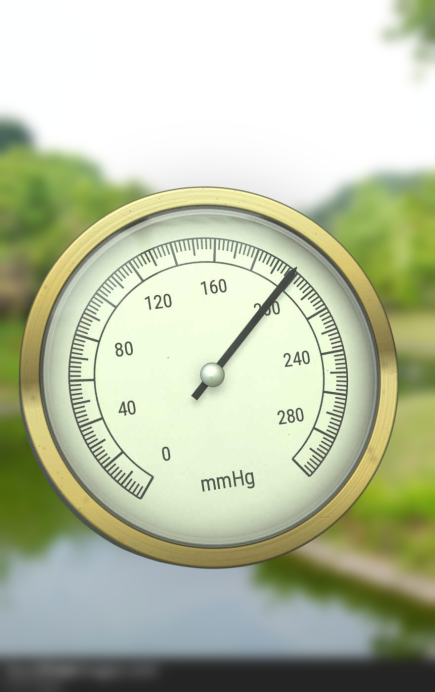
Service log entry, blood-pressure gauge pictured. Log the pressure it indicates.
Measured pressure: 198 mmHg
